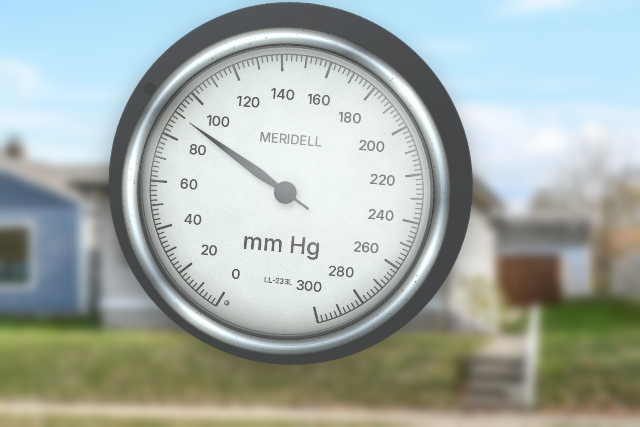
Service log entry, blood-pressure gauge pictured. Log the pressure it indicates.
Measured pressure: 90 mmHg
